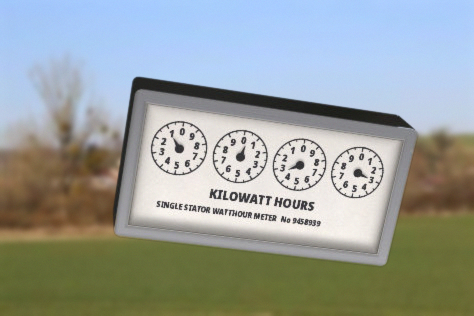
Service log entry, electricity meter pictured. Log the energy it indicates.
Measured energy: 1033 kWh
